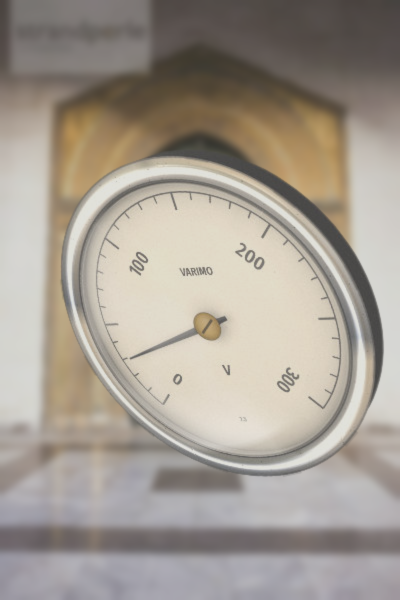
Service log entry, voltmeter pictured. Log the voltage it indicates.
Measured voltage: 30 V
